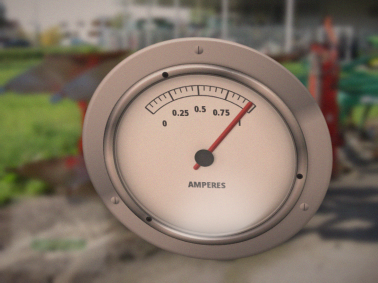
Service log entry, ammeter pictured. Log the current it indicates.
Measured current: 0.95 A
